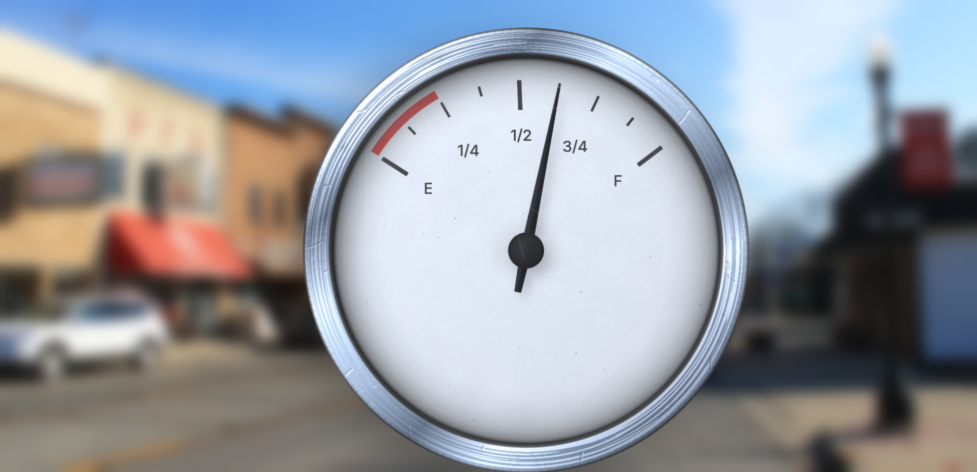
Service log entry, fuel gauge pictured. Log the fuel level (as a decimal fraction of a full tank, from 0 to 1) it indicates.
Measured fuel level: 0.625
